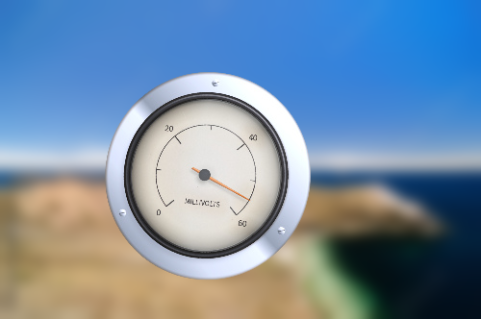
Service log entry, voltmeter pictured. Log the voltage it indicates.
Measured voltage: 55 mV
